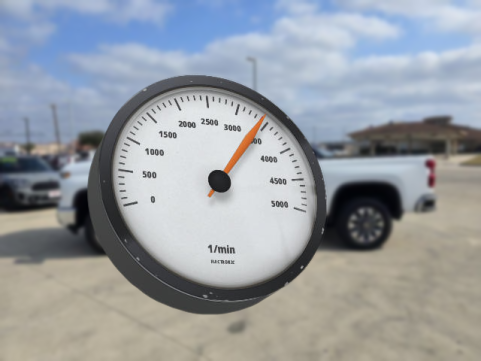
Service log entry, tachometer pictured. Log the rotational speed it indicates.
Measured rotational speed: 3400 rpm
